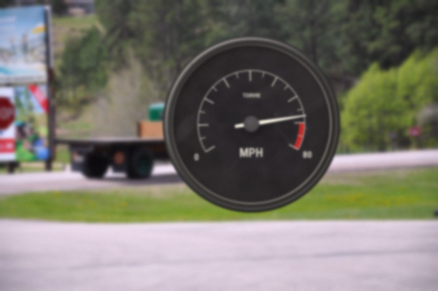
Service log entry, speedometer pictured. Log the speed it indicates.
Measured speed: 67.5 mph
